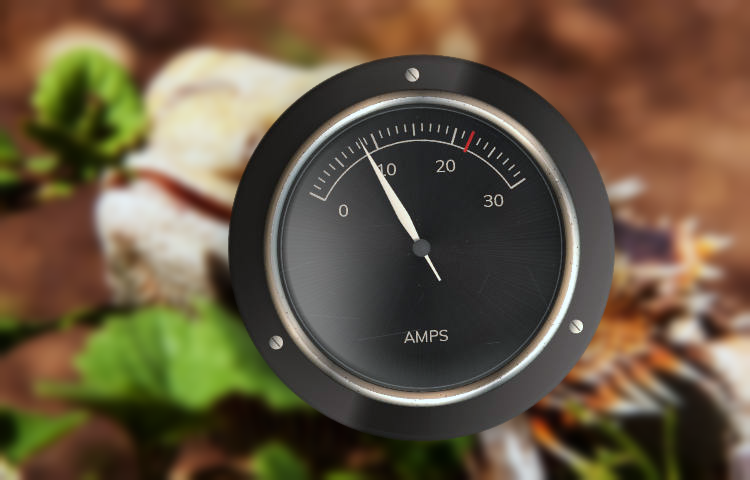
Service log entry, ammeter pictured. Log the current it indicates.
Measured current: 8.5 A
